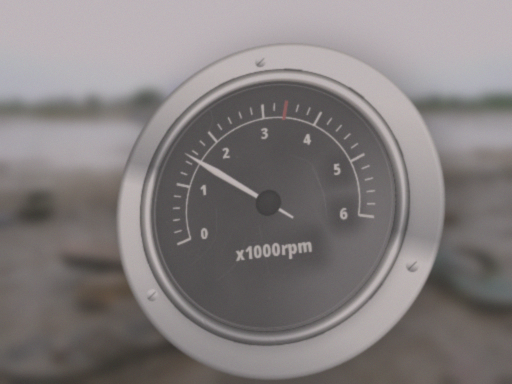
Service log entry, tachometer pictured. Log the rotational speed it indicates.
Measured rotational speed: 1500 rpm
